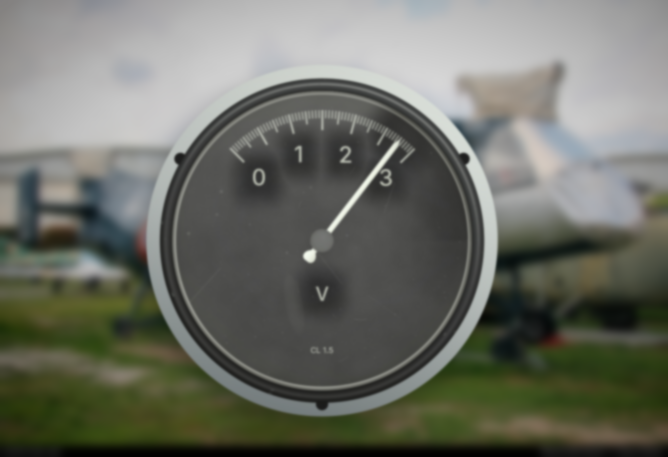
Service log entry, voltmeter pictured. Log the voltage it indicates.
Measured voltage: 2.75 V
